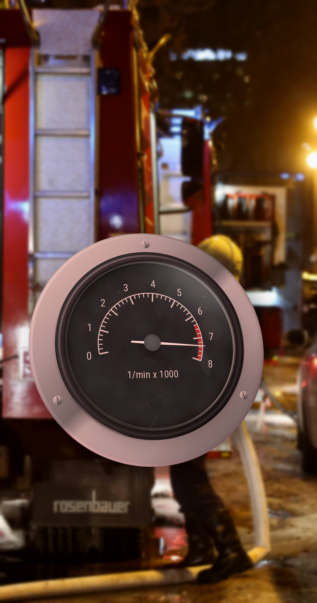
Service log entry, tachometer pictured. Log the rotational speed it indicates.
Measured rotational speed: 7400 rpm
